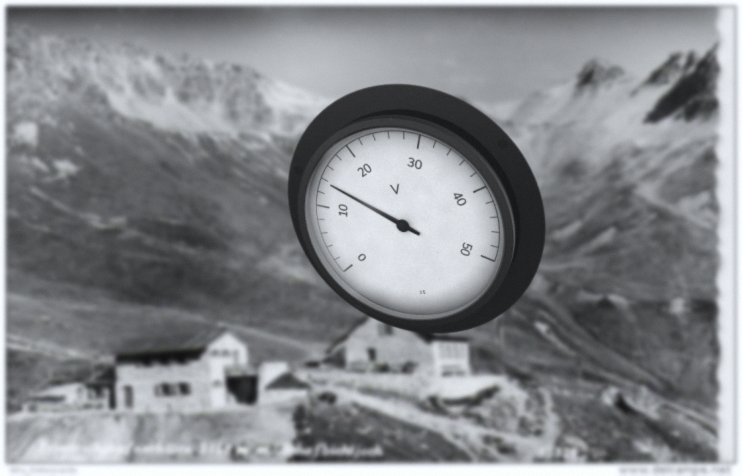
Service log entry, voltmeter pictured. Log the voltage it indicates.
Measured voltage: 14 V
